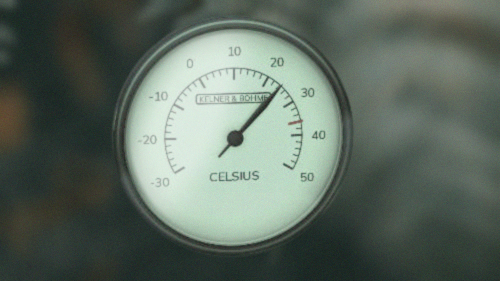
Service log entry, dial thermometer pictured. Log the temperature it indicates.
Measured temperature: 24 °C
